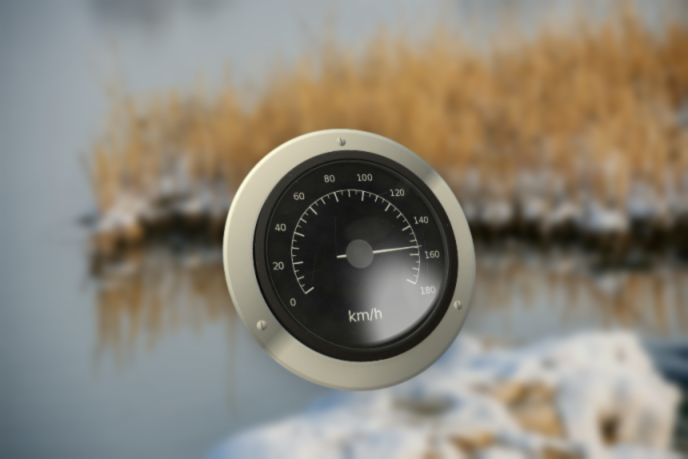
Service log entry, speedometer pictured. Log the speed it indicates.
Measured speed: 155 km/h
